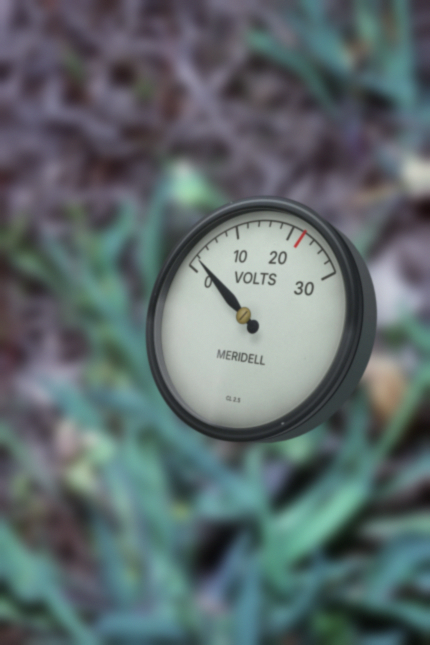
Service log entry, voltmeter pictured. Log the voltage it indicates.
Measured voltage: 2 V
